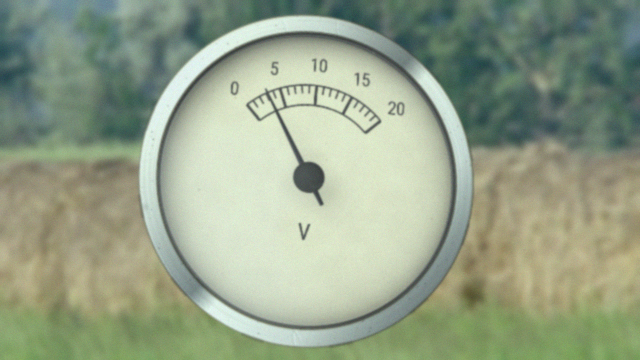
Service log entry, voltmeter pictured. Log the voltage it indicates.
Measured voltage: 3 V
